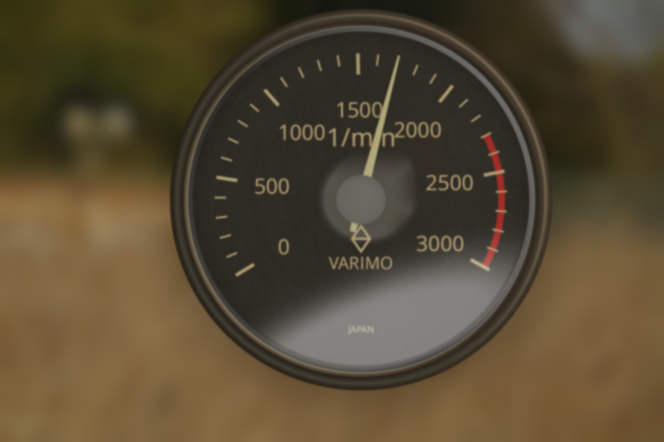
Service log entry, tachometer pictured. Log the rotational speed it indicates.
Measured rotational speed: 1700 rpm
